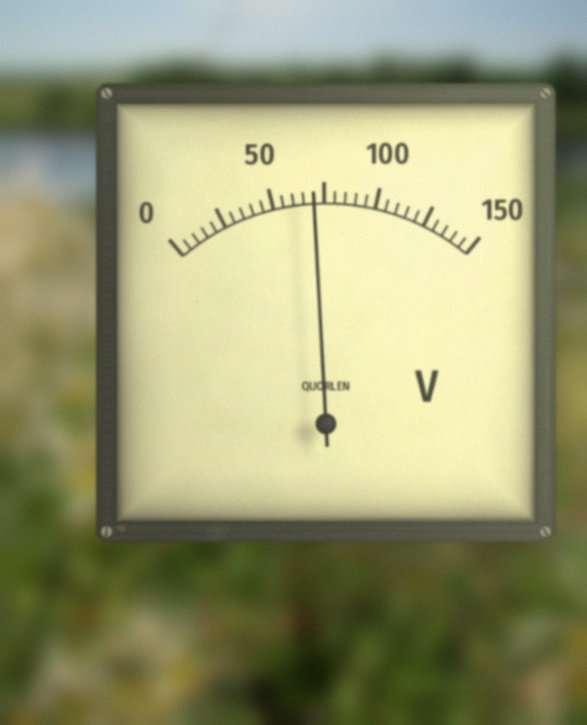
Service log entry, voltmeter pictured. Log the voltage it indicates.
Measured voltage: 70 V
